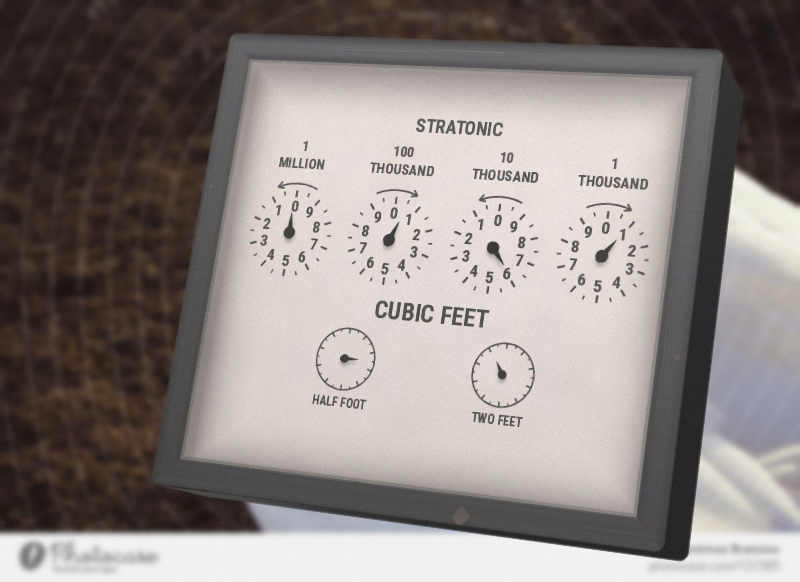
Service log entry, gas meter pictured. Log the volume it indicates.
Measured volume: 6100 ft³
